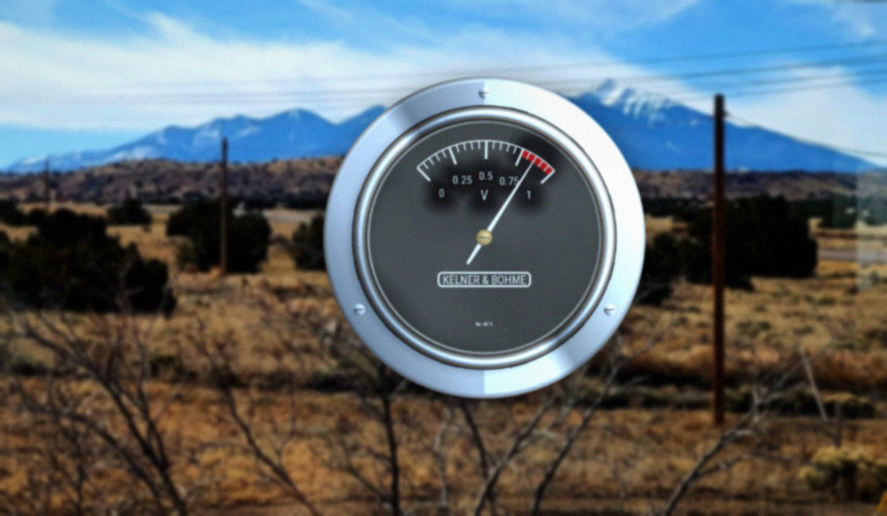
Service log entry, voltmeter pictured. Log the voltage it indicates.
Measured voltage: 0.85 V
